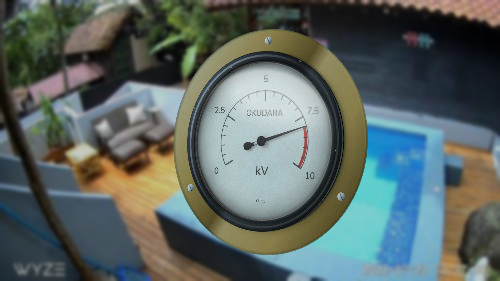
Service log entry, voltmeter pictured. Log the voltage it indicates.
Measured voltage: 8 kV
